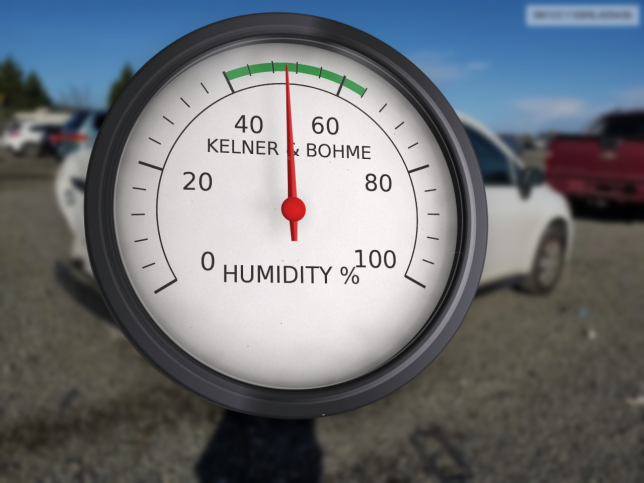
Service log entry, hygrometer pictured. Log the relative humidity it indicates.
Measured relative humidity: 50 %
